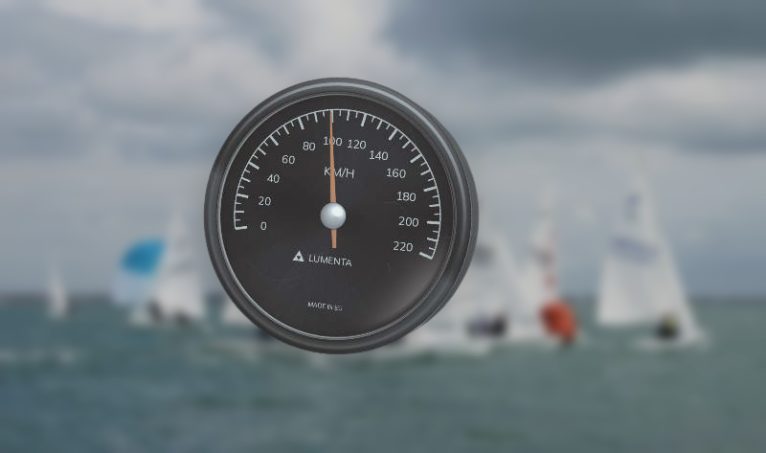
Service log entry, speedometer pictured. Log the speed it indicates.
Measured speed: 100 km/h
